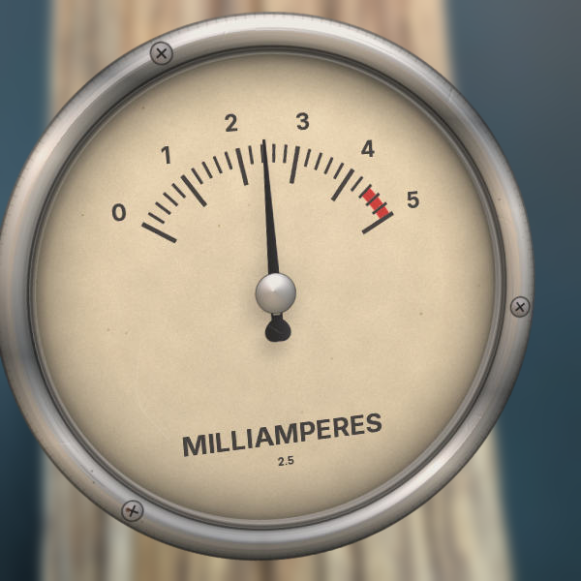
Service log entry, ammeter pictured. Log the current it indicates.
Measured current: 2.4 mA
